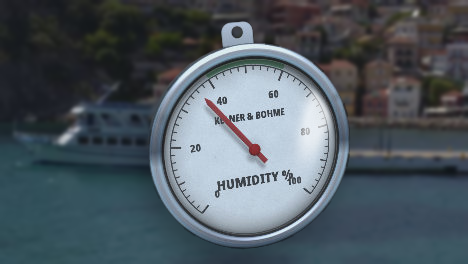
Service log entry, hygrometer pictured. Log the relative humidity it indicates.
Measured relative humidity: 36 %
